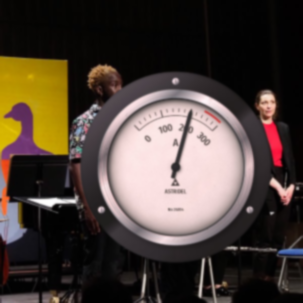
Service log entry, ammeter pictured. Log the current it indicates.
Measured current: 200 A
